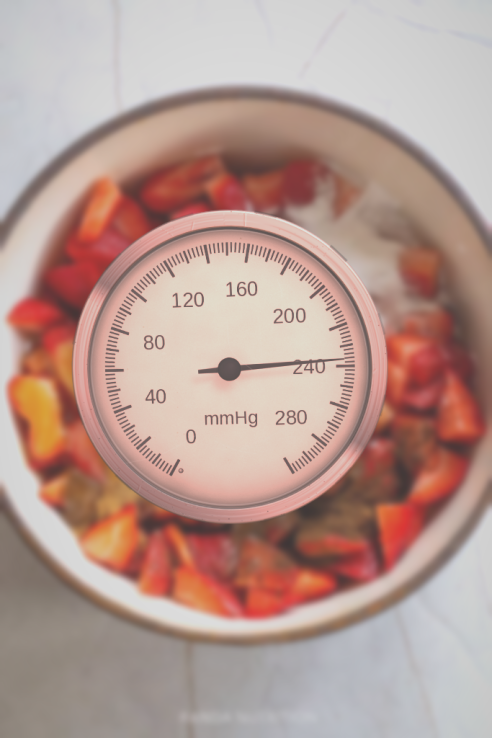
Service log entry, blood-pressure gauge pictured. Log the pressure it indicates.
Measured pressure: 236 mmHg
